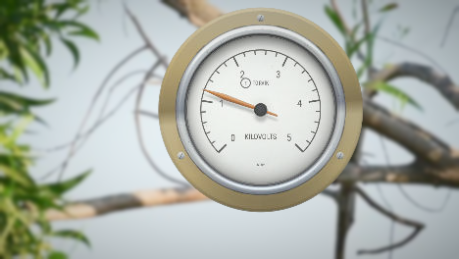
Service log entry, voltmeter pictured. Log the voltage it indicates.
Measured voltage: 1.2 kV
